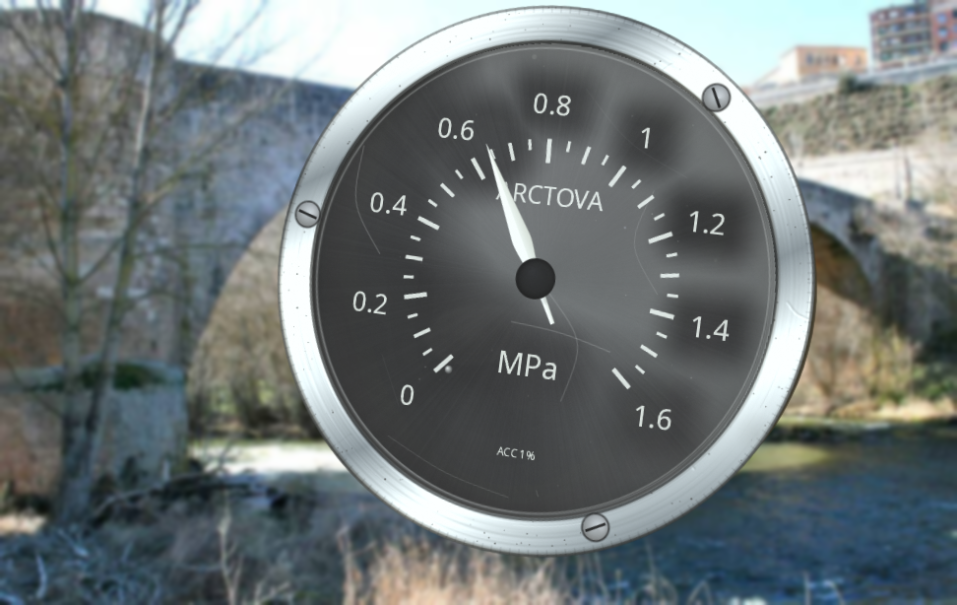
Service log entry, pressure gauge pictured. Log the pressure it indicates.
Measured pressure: 0.65 MPa
